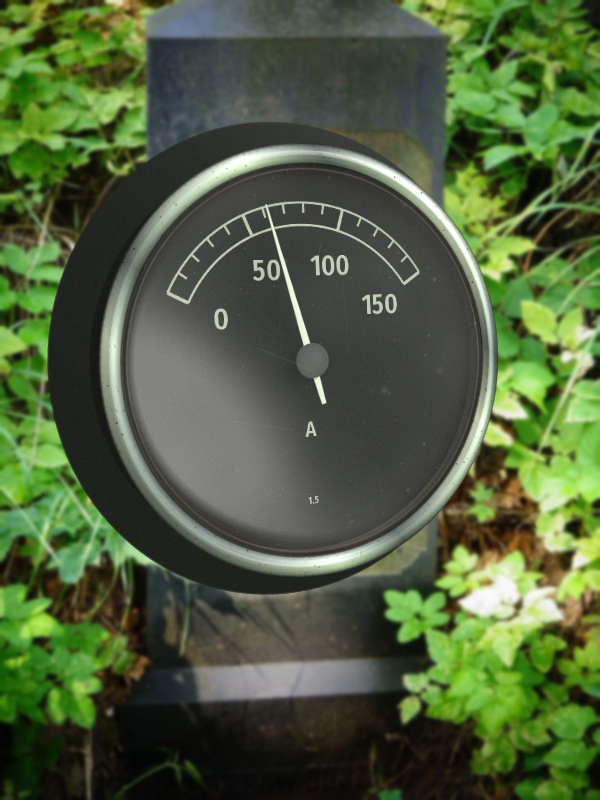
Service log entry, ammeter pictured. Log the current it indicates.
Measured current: 60 A
